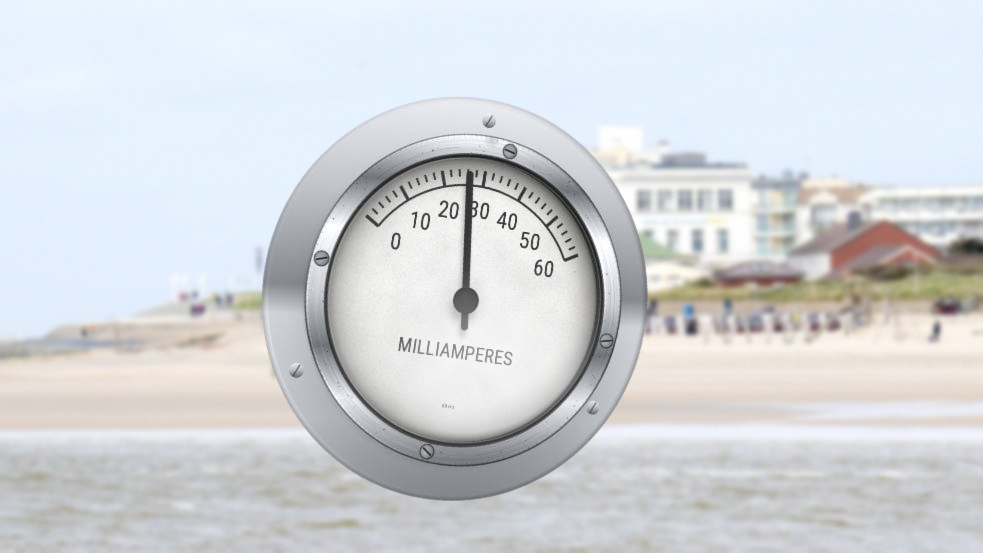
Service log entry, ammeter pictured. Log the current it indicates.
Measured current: 26 mA
